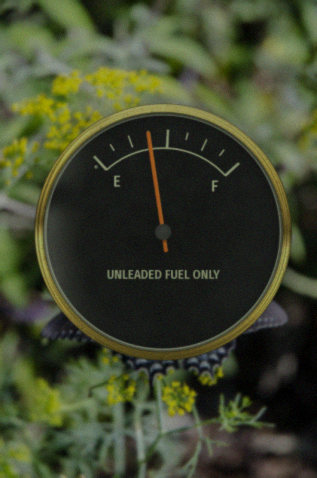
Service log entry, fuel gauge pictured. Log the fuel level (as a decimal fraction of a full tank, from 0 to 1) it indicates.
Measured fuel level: 0.375
